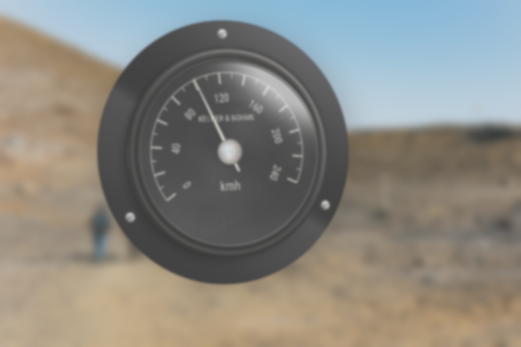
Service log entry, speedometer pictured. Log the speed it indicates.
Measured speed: 100 km/h
